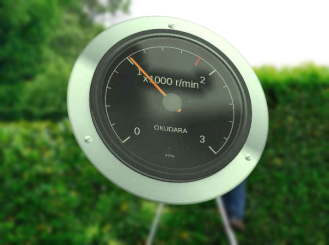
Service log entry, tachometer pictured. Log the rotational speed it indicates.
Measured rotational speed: 1000 rpm
